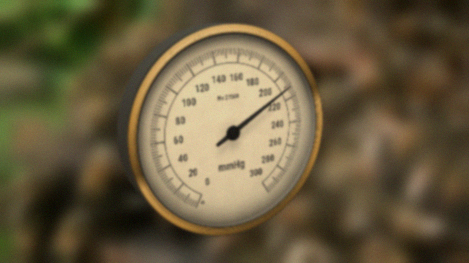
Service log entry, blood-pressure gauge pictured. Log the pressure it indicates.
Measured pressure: 210 mmHg
